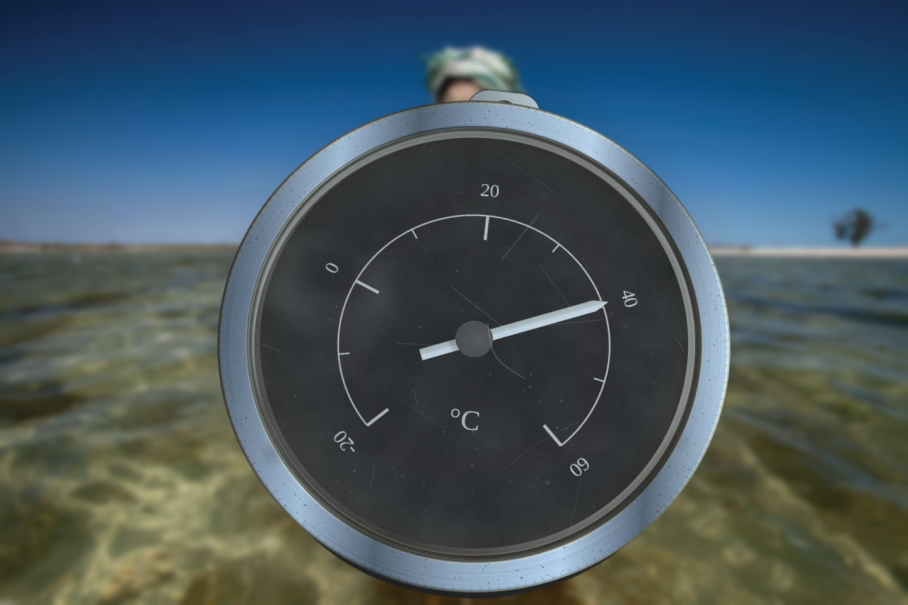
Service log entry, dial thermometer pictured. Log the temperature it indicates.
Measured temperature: 40 °C
